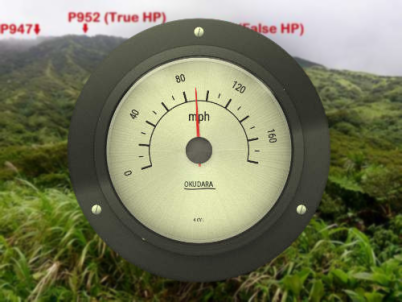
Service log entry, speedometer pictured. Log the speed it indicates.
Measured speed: 90 mph
